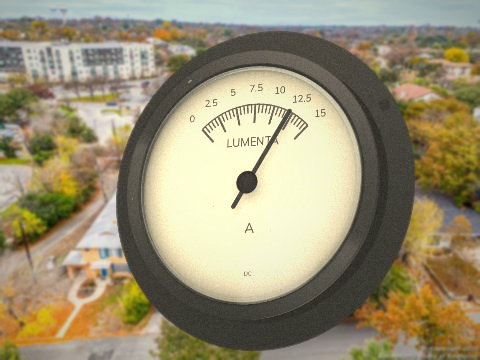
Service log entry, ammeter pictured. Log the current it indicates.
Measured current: 12.5 A
